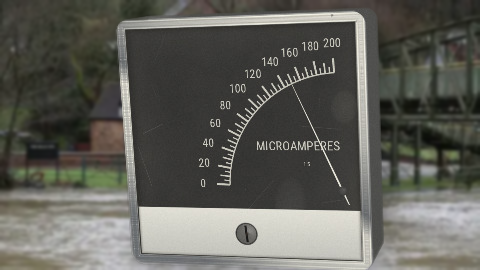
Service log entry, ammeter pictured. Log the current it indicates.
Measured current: 150 µA
